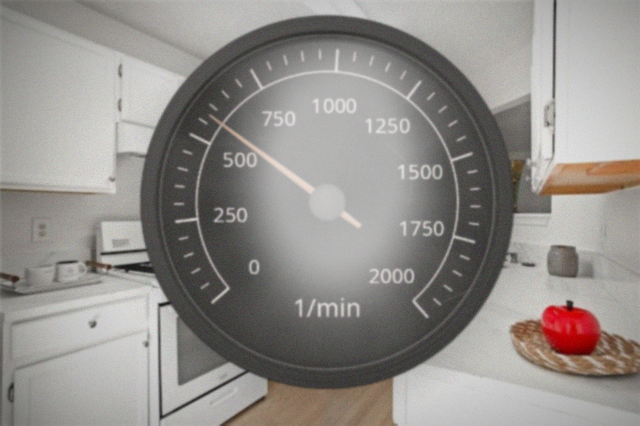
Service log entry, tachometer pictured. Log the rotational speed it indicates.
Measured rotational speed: 575 rpm
